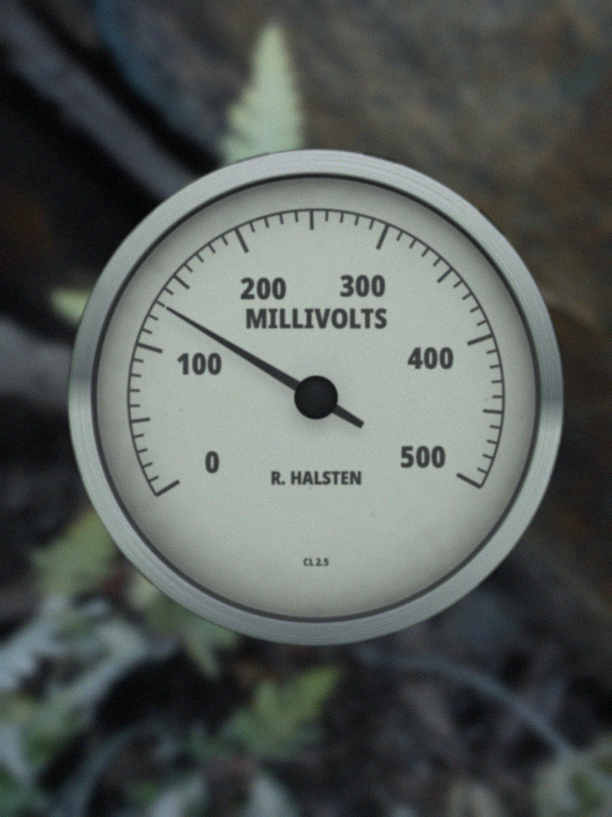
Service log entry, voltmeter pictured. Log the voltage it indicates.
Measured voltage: 130 mV
